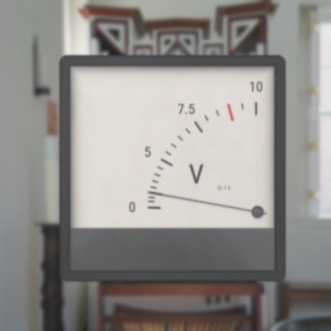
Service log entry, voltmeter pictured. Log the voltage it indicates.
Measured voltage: 2.5 V
